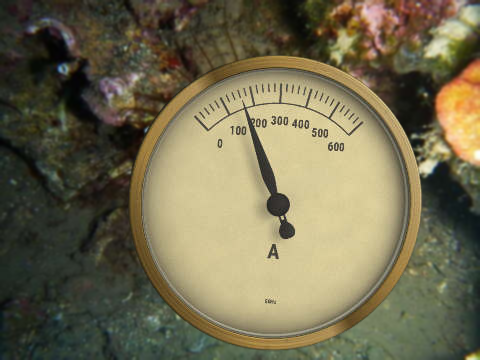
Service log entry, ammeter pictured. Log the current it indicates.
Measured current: 160 A
